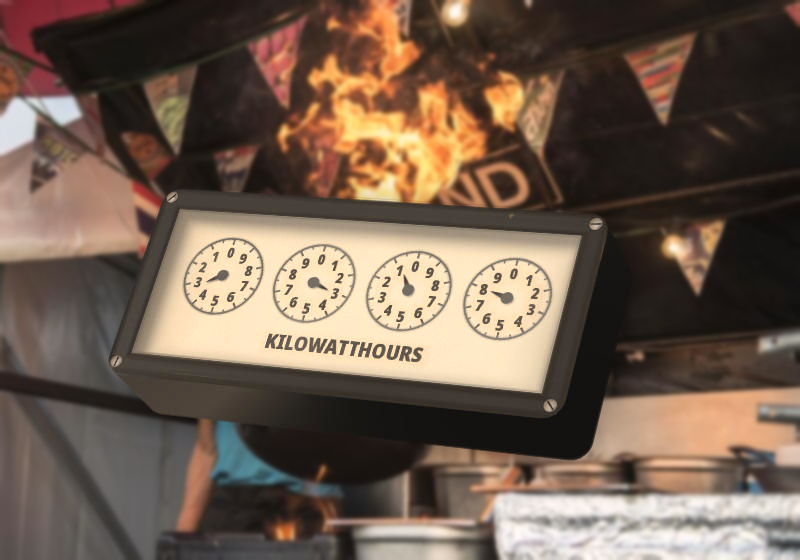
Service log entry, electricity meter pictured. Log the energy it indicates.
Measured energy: 3308 kWh
